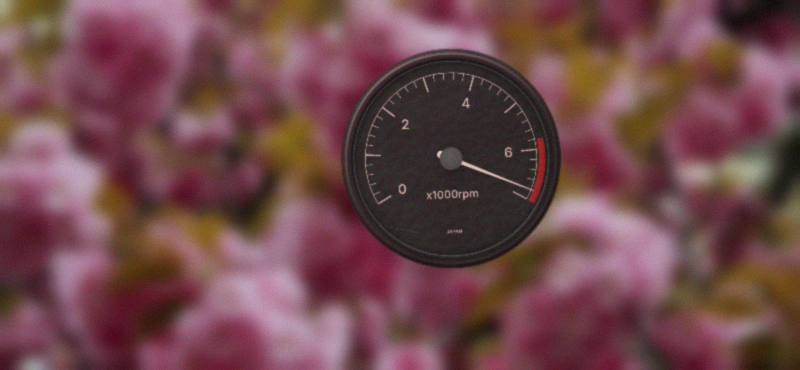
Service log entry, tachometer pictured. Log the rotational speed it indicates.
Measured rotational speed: 6800 rpm
